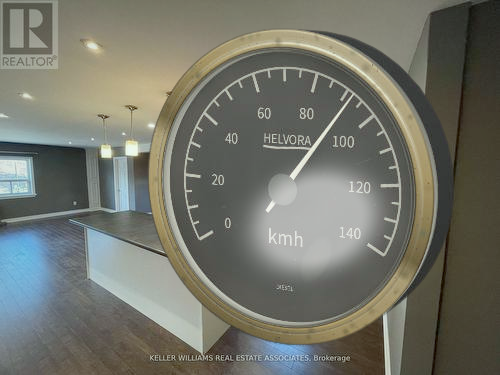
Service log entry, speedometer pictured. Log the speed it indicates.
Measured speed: 92.5 km/h
